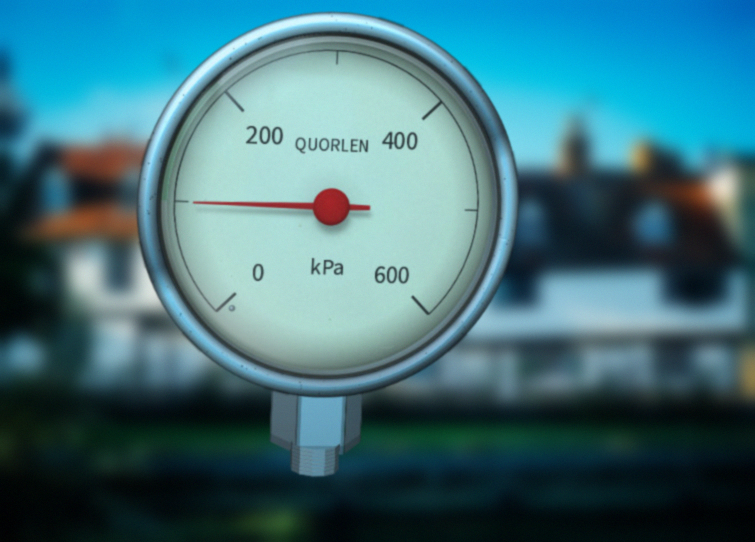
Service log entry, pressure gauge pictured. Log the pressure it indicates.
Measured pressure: 100 kPa
